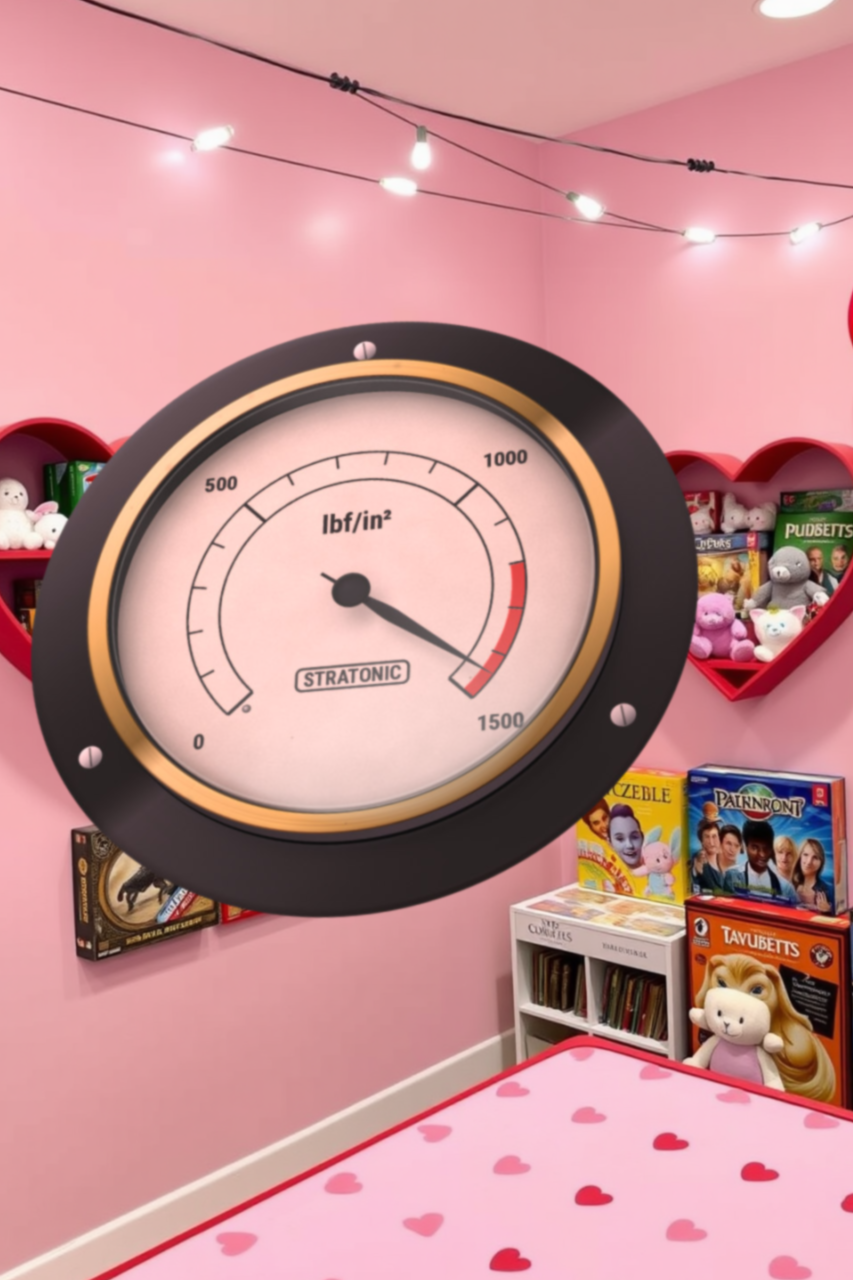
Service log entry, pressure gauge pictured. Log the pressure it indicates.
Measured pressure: 1450 psi
